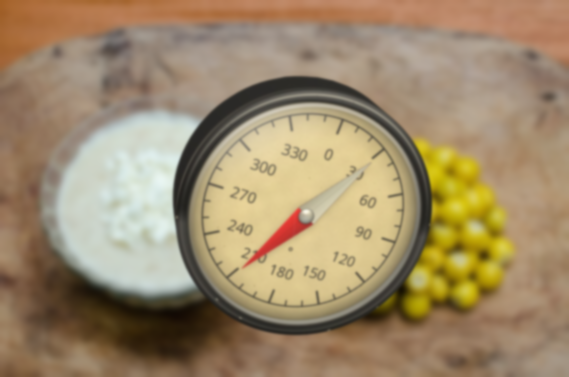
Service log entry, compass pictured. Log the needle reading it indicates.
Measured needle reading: 210 °
